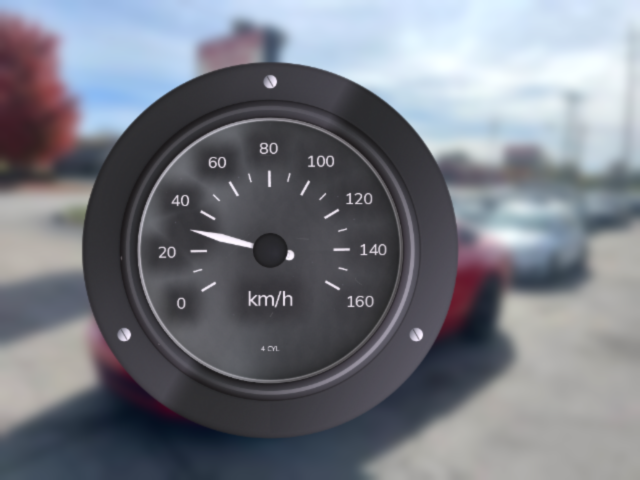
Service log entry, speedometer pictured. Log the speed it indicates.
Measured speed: 30 km/h
